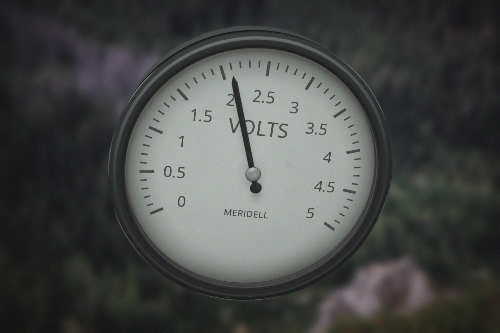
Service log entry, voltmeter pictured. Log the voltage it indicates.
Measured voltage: 2.1 V
